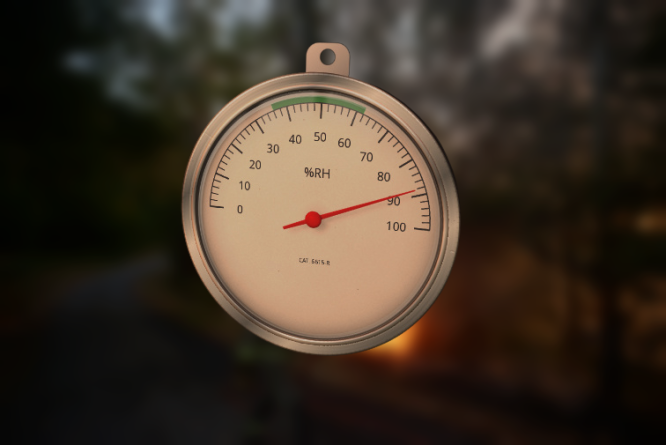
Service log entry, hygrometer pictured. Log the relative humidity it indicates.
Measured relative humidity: 88 %
